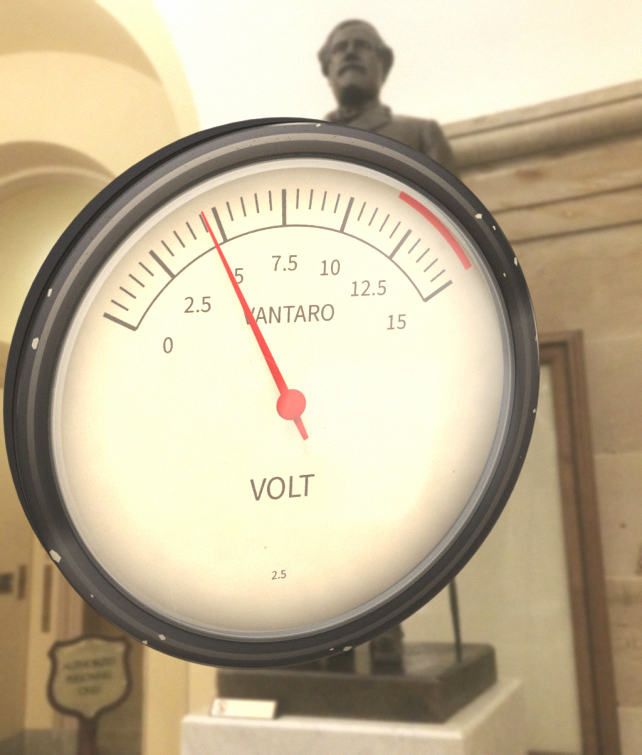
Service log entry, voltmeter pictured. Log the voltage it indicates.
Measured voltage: 4.5 V
